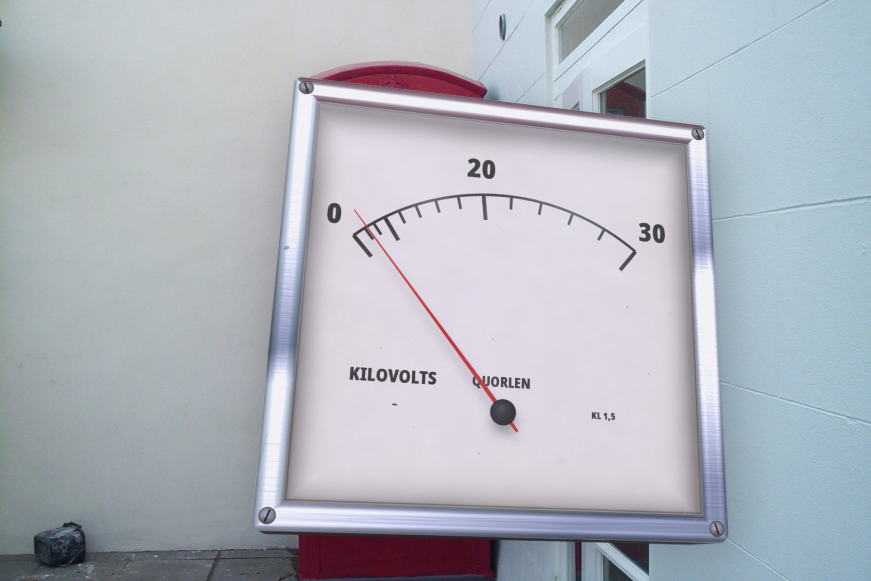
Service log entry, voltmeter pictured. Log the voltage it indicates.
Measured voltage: 6 kV
